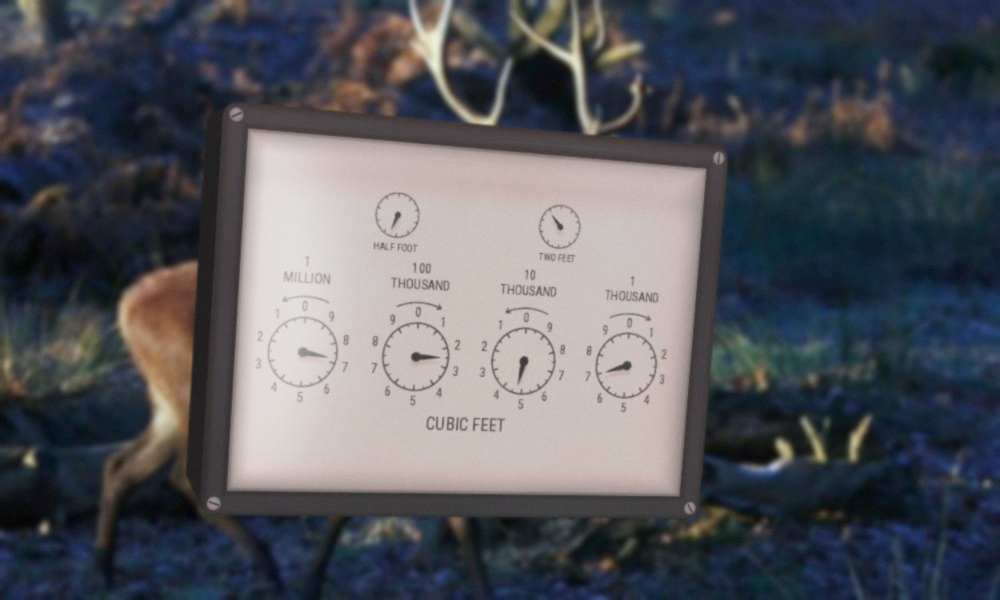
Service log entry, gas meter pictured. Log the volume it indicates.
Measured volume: 724700 ft³
